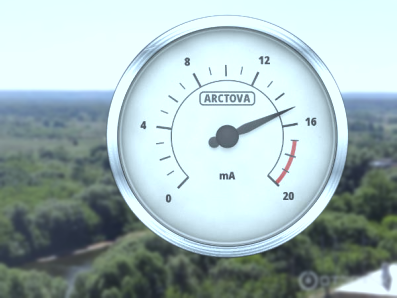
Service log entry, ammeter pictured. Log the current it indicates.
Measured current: 15 mA
